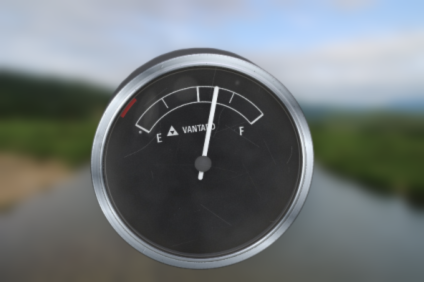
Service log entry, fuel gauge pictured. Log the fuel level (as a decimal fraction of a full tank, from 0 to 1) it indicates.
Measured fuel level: 0.625
